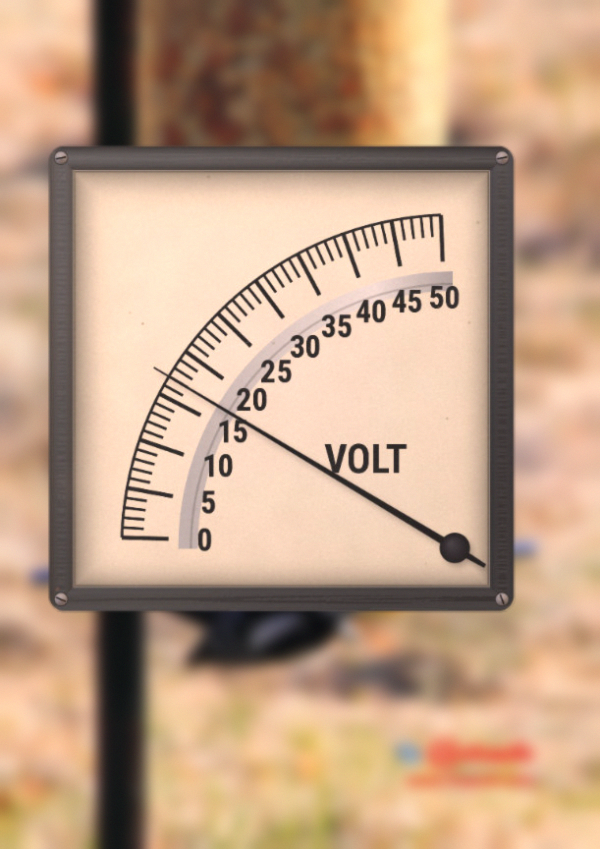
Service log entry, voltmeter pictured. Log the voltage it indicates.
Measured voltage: 17 V
